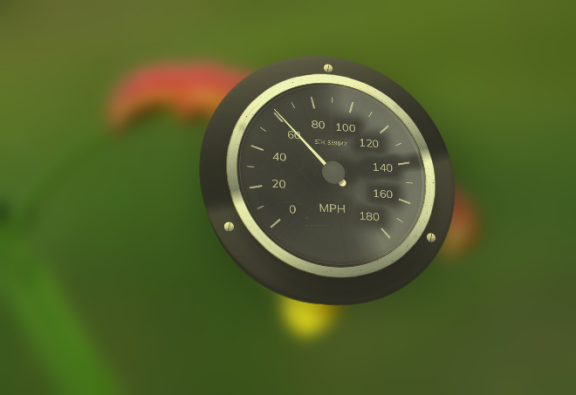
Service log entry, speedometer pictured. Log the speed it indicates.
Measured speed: 60 mph
